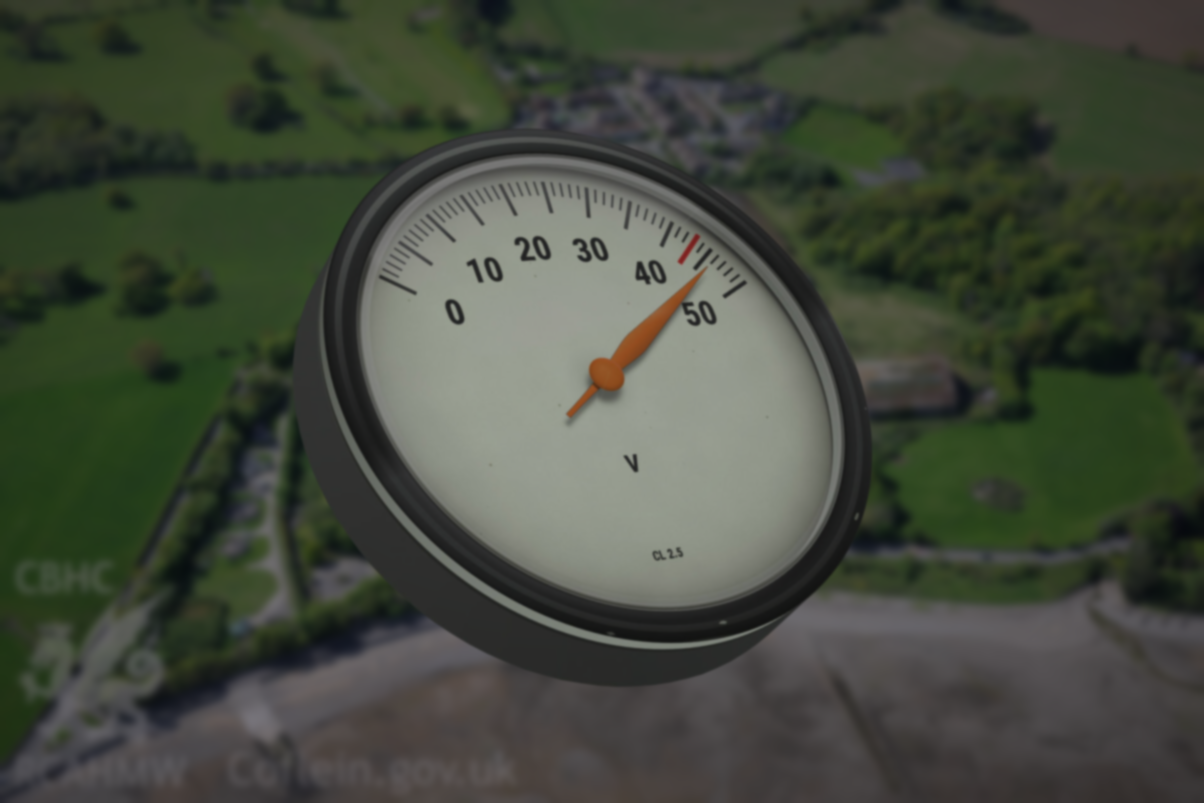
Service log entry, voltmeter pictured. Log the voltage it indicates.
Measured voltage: 46 V
